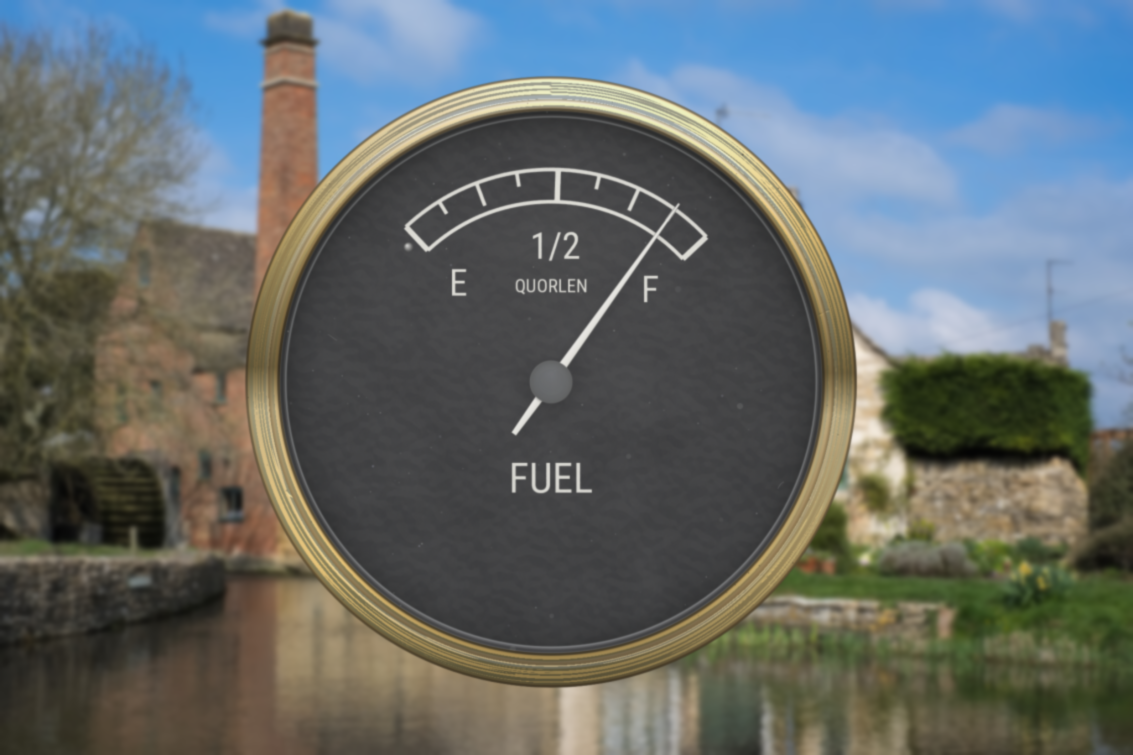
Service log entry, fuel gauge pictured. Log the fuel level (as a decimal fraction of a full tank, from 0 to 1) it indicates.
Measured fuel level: 0.875
